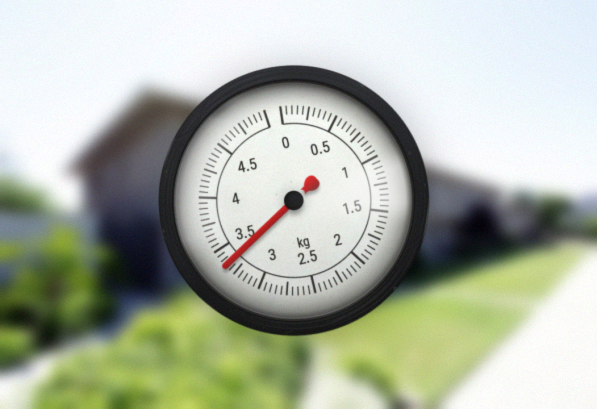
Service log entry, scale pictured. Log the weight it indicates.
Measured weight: 3.35 kg
